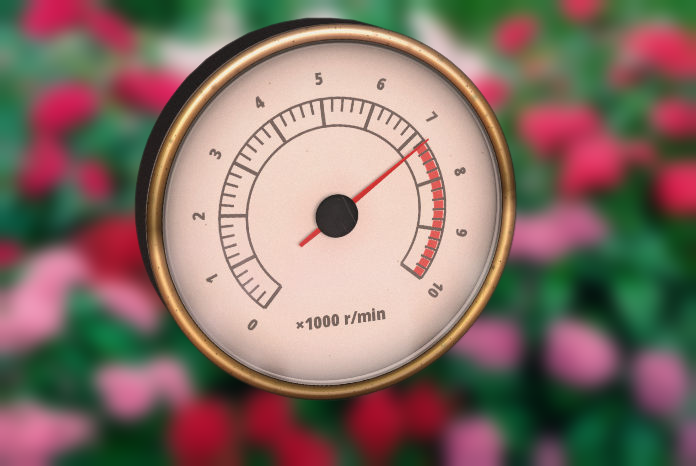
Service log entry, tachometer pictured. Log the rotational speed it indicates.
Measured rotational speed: 7200 rpm
